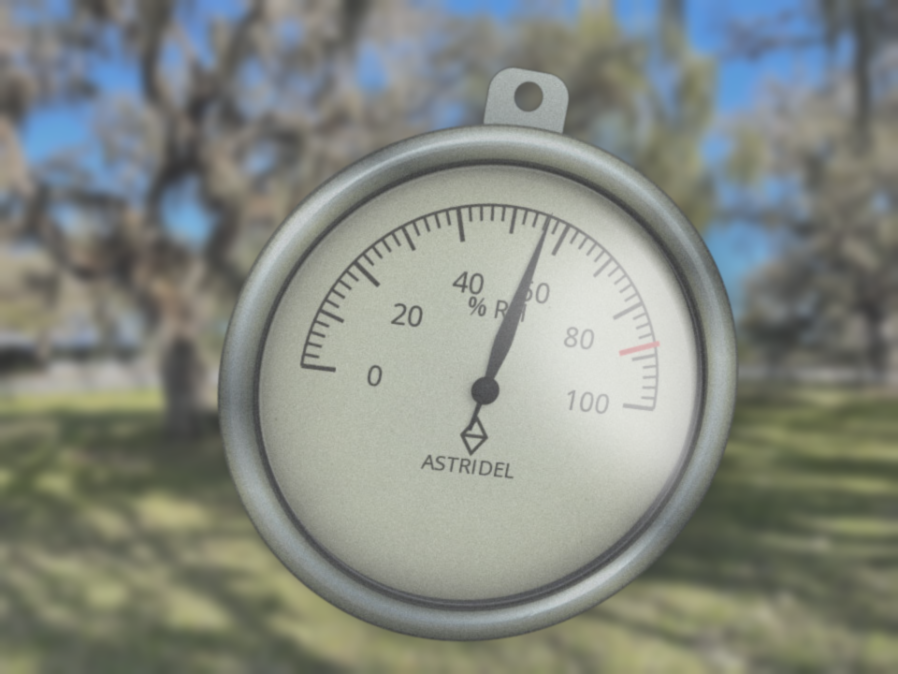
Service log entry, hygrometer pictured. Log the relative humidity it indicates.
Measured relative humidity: 56 %
